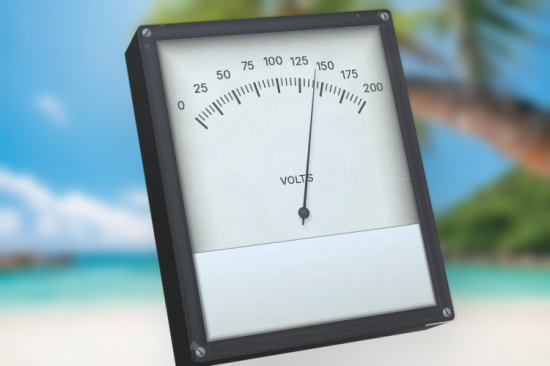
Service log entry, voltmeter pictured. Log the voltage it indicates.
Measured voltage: 140 V
